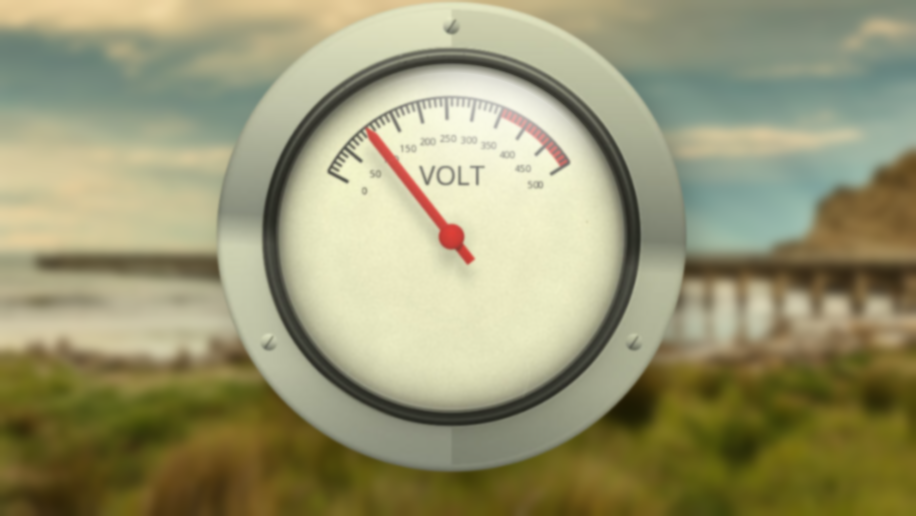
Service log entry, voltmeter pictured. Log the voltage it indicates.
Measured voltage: 100 V
